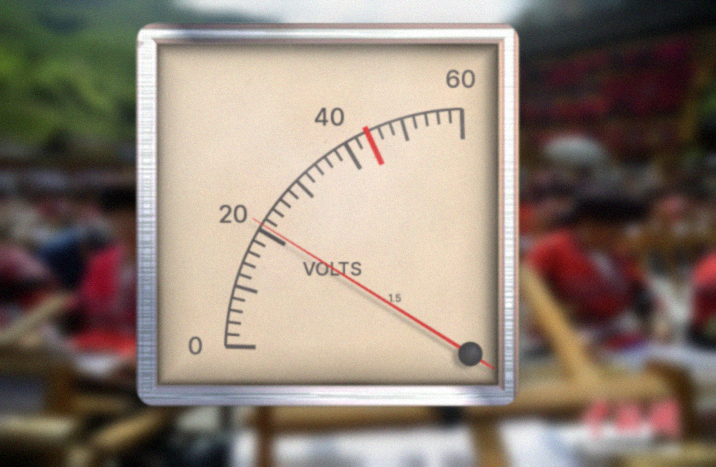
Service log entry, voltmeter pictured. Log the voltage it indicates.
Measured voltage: 21 V
